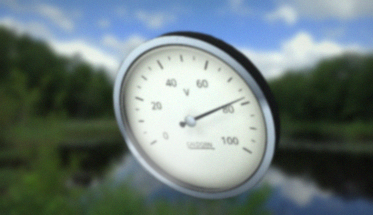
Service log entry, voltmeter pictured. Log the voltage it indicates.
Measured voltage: 77.5 V
